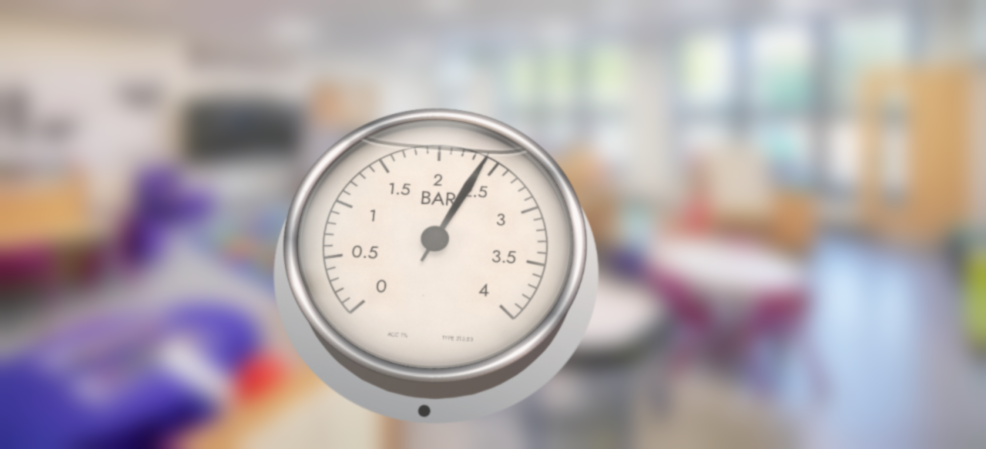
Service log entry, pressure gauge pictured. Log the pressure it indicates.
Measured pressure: 2.4 bar
